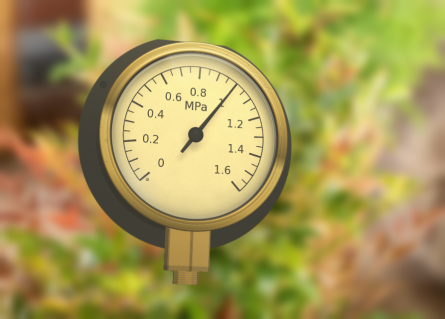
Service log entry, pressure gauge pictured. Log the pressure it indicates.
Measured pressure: 1 MPa
